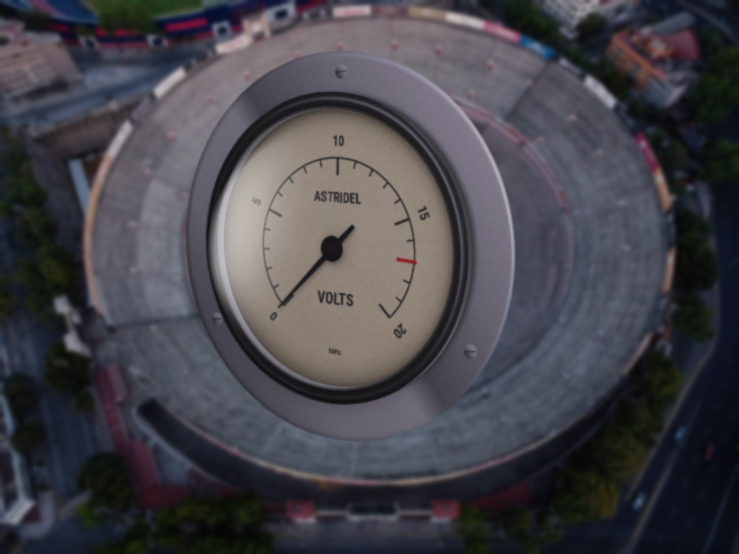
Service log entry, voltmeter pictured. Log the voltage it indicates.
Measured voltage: 0 V
